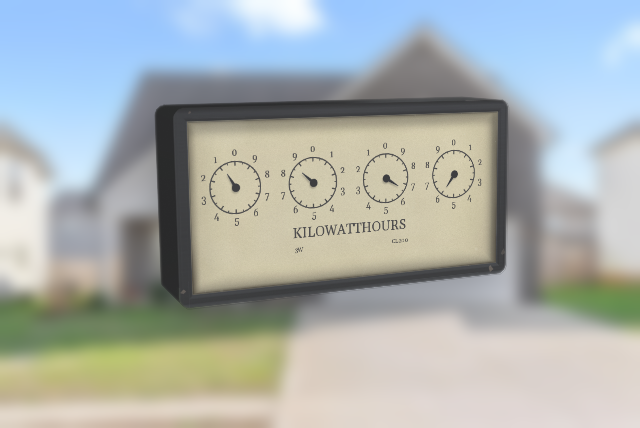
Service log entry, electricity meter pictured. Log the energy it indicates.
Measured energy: 866 kWh
